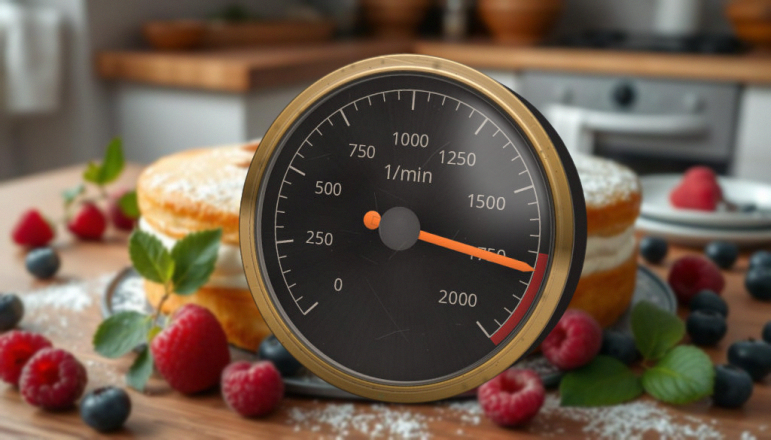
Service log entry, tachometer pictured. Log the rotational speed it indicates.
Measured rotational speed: 1750 rpm
